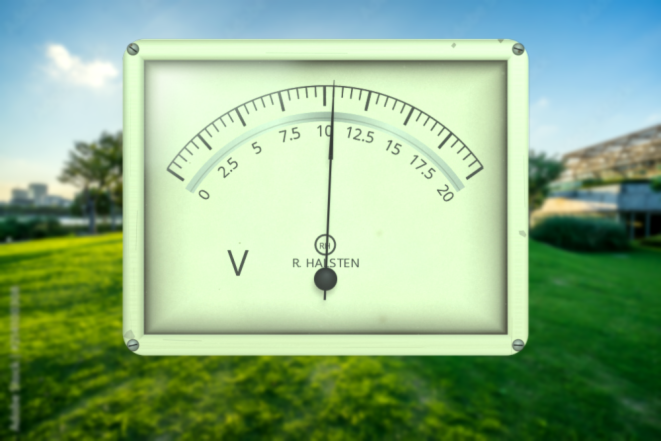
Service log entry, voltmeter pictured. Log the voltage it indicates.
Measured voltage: 10.5 V
